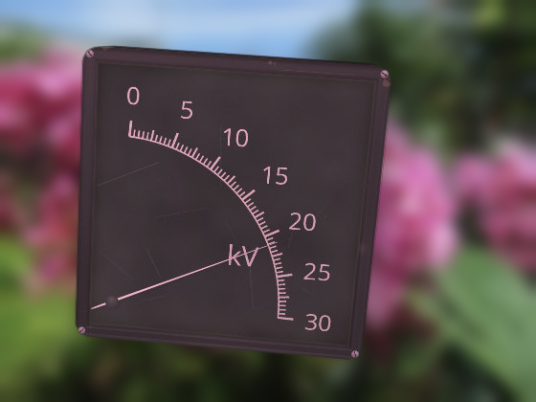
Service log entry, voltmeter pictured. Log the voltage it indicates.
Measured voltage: 21 kV
